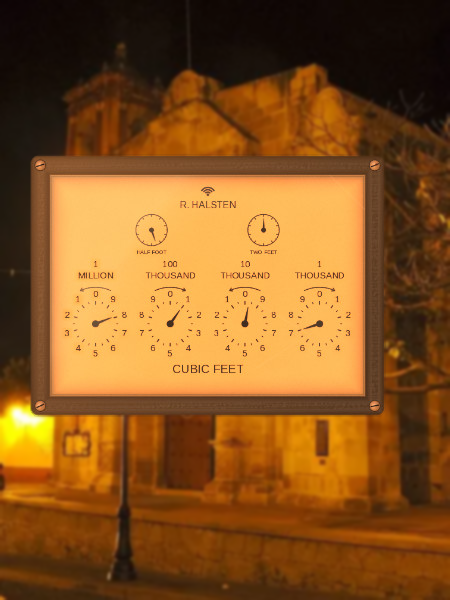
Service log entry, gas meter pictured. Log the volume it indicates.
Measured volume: 809700 ft³
